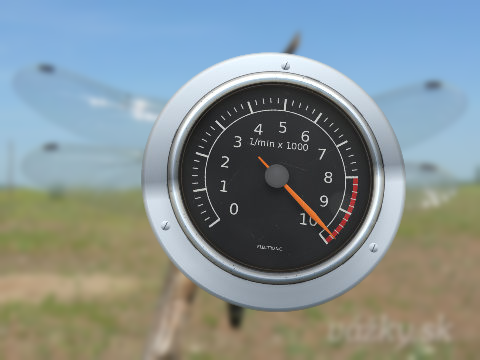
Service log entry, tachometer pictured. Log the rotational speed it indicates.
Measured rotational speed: 9800 rpm
